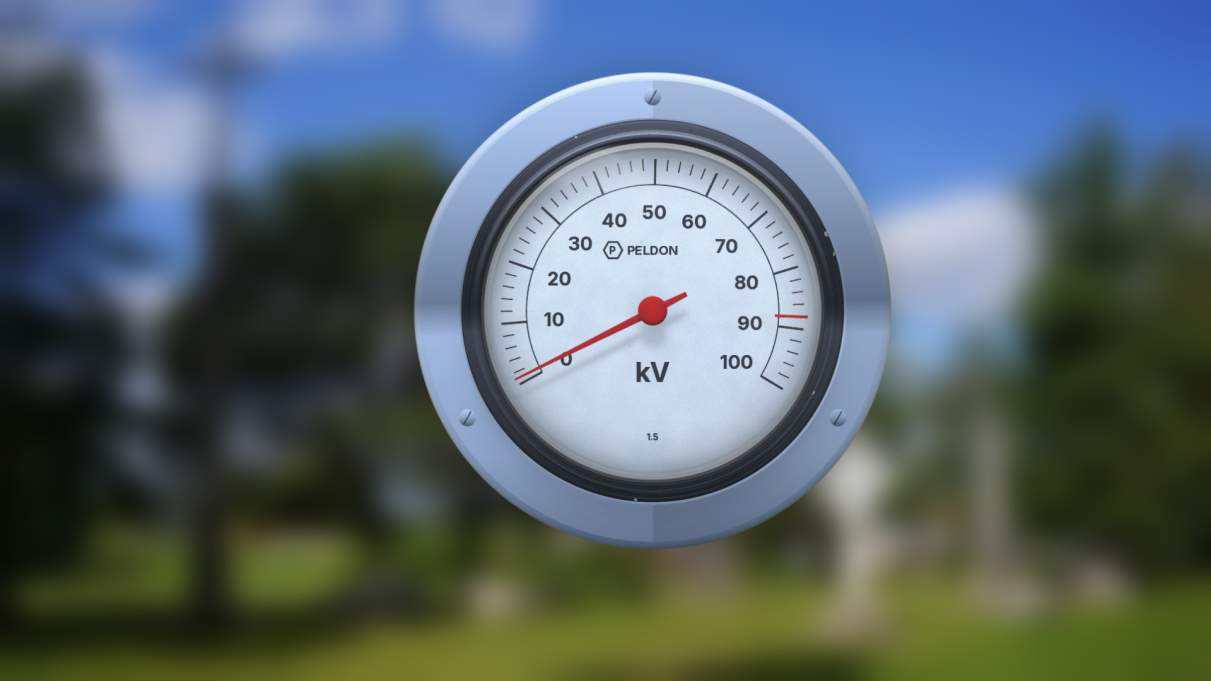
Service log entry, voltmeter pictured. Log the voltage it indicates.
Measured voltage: 1 kV
